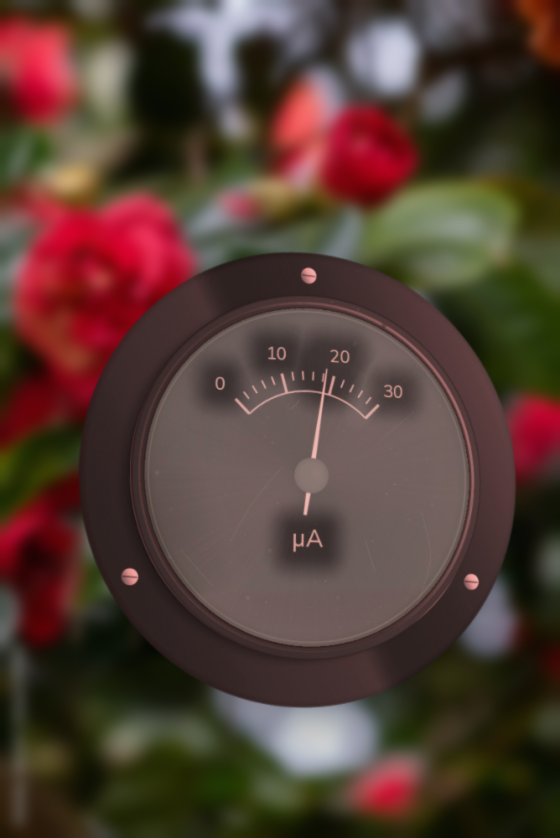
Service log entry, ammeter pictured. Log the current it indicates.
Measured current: 18 µA
